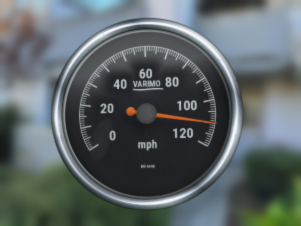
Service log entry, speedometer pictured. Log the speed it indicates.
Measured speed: 110 mph
